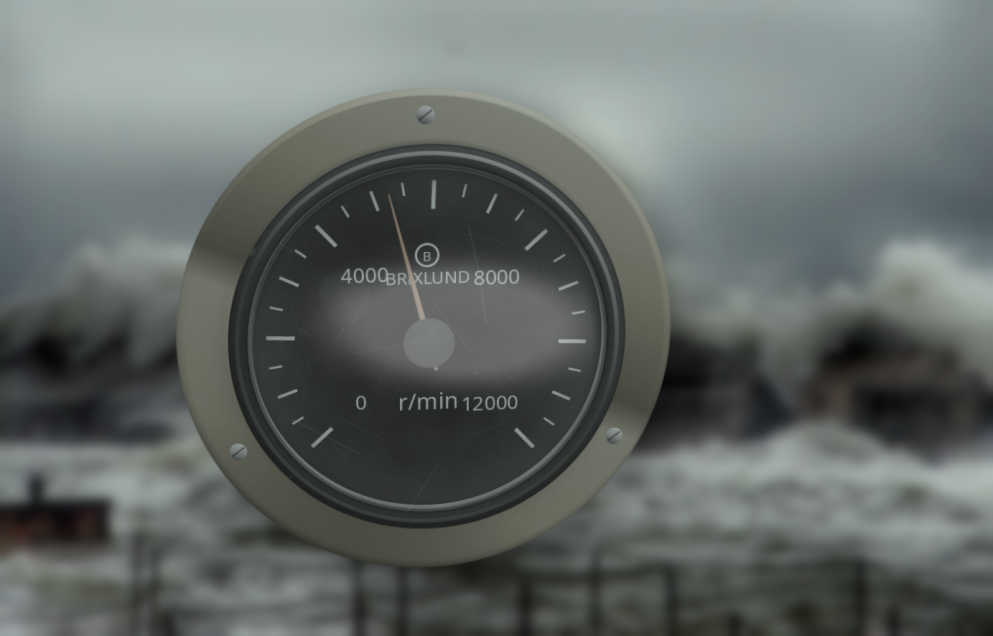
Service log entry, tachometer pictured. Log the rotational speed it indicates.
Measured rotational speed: 5250 rpm
